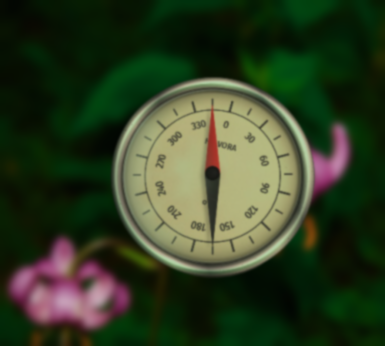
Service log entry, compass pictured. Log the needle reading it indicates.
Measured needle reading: 345 °
